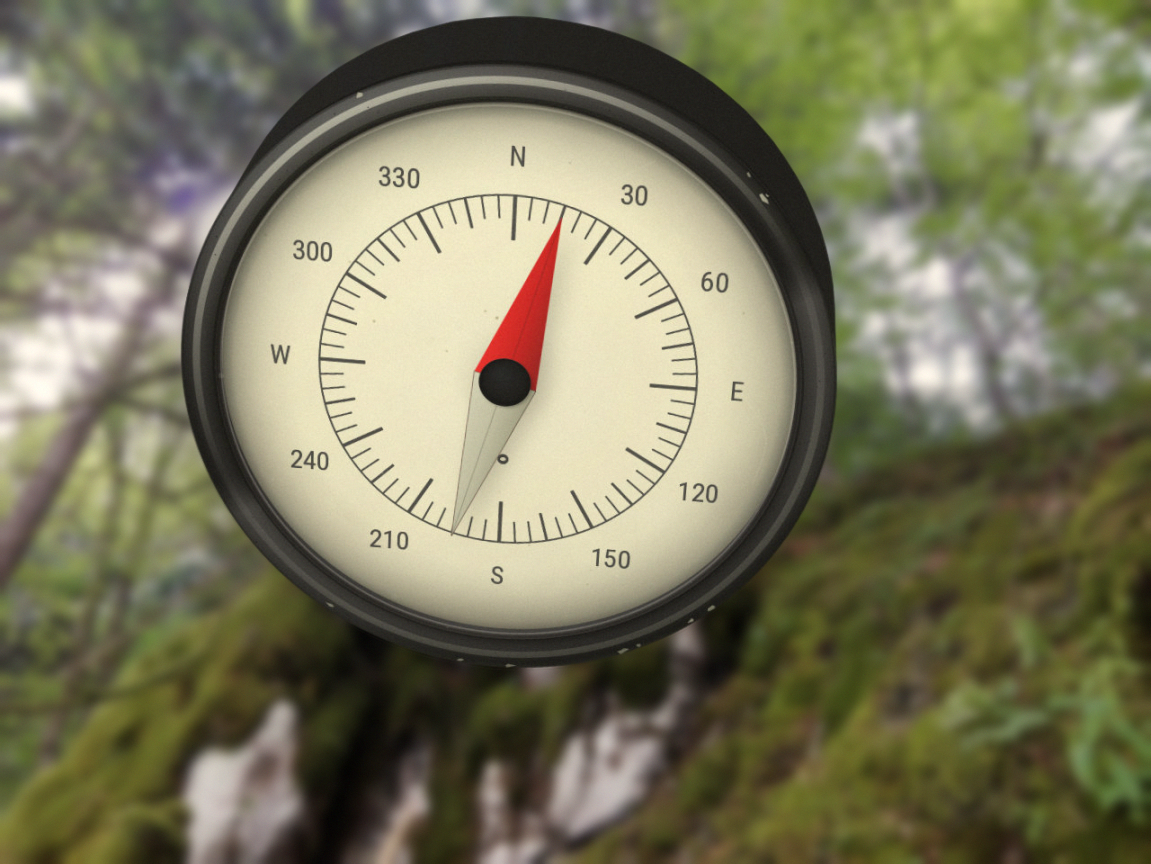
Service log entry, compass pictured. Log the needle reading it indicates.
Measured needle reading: 15 °
